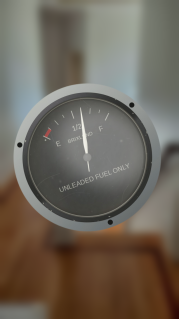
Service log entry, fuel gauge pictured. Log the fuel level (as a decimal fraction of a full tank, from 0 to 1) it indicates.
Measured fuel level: 0.625
